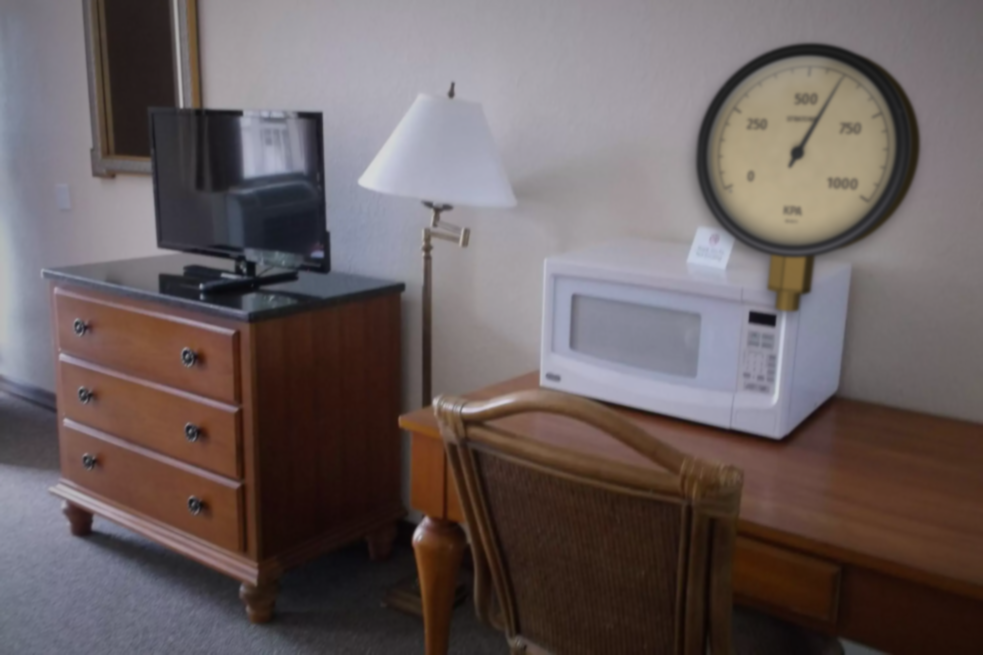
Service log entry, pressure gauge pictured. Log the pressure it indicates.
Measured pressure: 600 kPa
